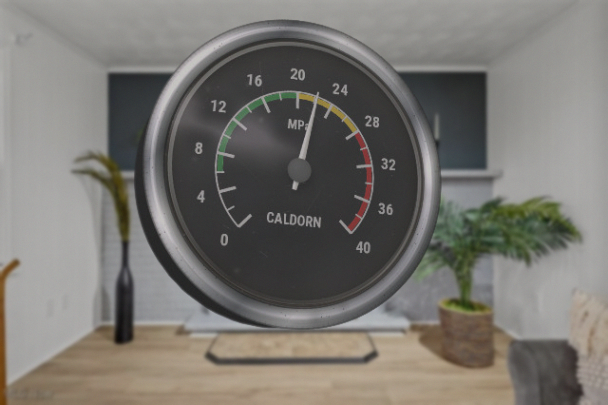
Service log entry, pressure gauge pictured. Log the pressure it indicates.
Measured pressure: 22 MPa
